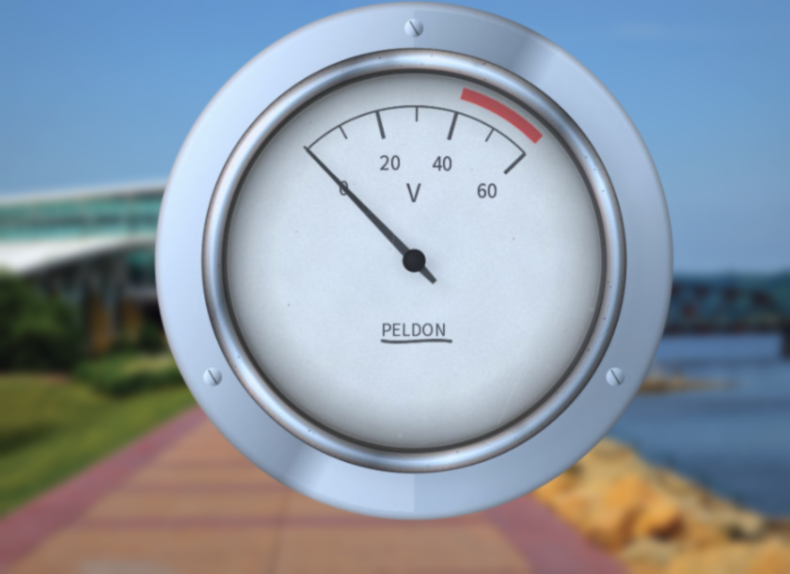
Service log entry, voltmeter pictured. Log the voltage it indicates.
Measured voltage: 0 V
